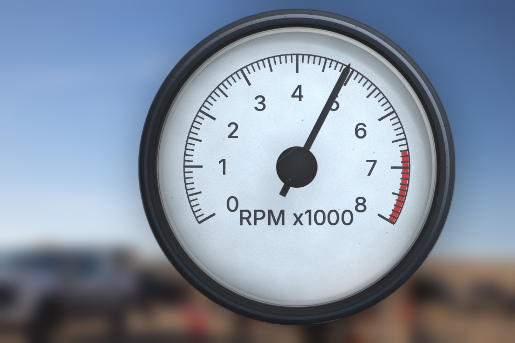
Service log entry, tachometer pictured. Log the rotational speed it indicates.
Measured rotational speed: 4900 rpm
